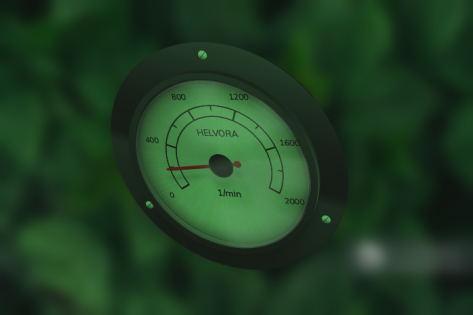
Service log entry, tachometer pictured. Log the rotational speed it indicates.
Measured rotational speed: 200 rpm
